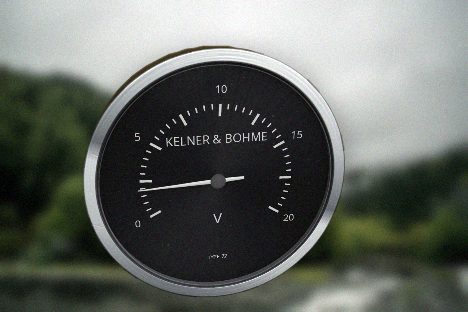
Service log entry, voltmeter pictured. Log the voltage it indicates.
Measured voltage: 2 V
